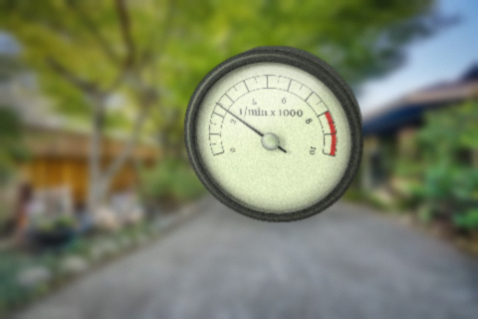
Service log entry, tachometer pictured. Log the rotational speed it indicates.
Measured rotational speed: 2500 rpm
